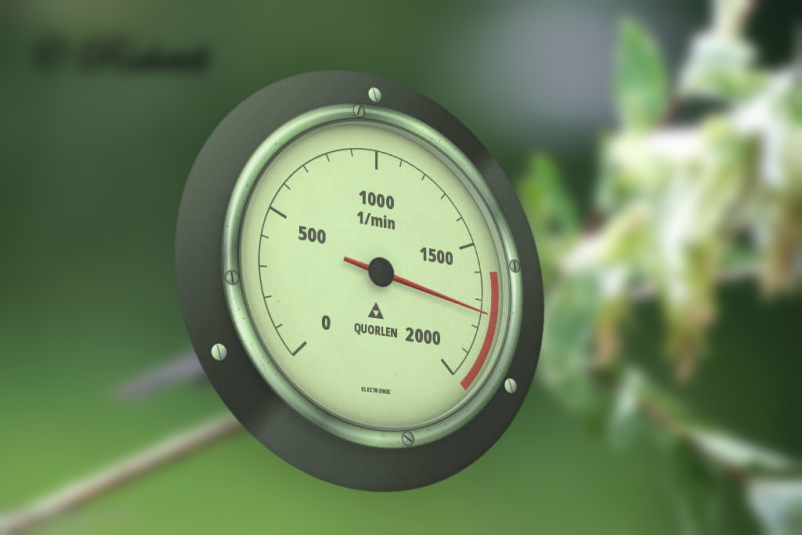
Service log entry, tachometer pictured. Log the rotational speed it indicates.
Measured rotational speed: 1750 rpm
